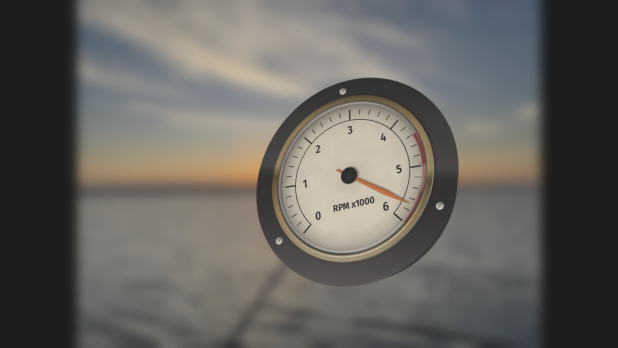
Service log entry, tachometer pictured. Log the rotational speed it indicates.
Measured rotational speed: 5700 rpm
